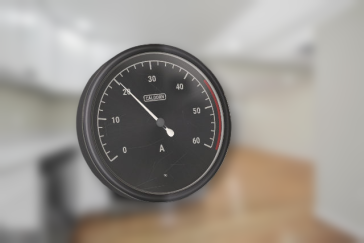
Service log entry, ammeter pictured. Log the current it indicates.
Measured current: 20 A
